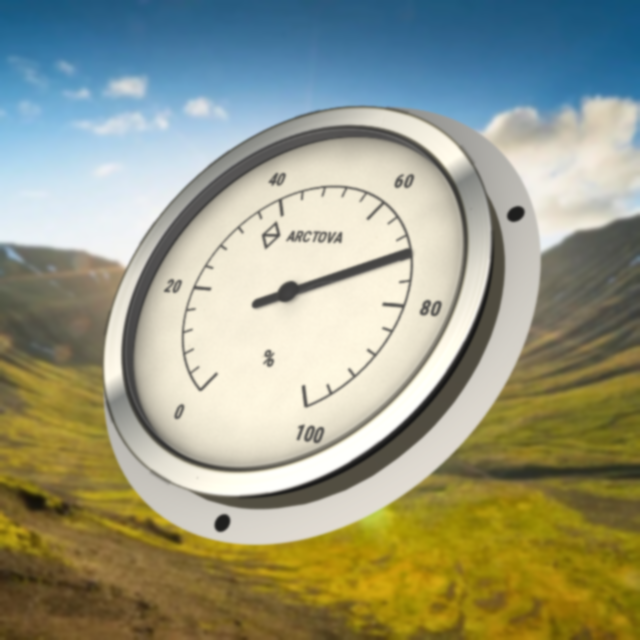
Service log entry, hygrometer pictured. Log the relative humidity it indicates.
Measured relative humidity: 72 %
